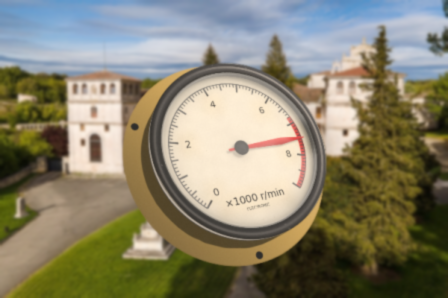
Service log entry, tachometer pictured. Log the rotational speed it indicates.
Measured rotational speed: 7500 rpm
